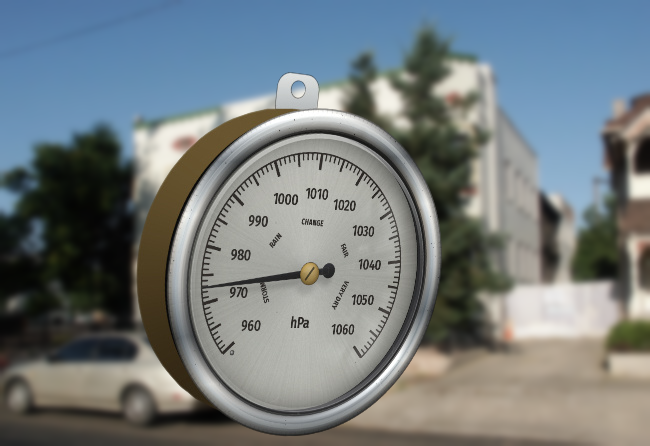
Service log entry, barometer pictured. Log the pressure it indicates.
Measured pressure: 973 hPa
